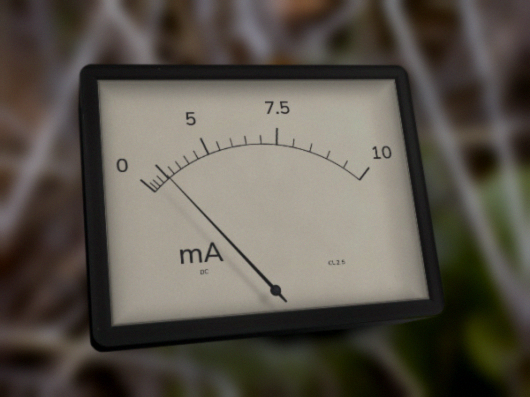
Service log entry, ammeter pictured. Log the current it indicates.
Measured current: 2.5 mA
